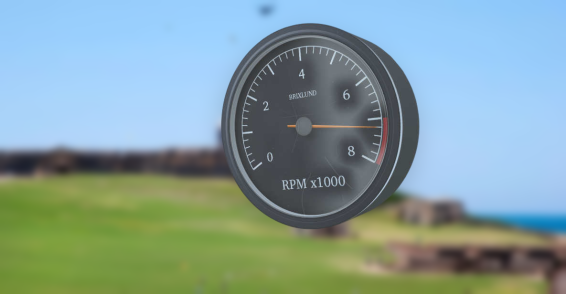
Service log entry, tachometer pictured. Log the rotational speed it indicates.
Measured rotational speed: 7200 rpm
